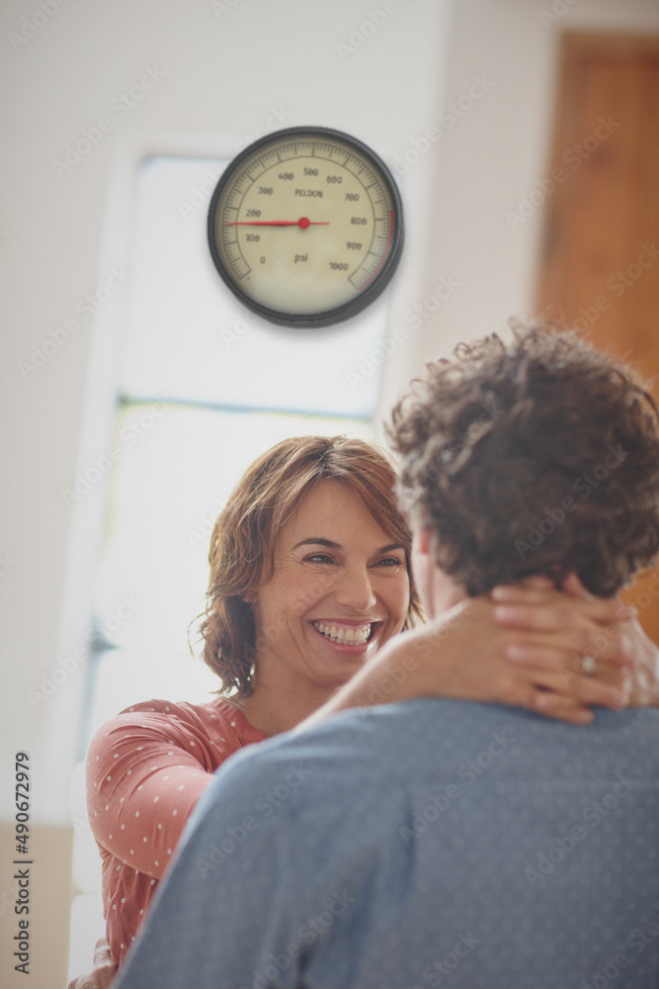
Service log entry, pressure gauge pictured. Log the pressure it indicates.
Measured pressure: 150 psi
